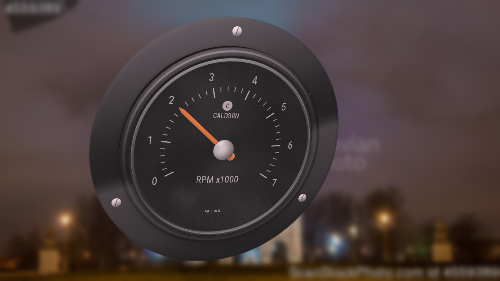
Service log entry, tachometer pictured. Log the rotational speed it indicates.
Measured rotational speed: 2000 rpm
